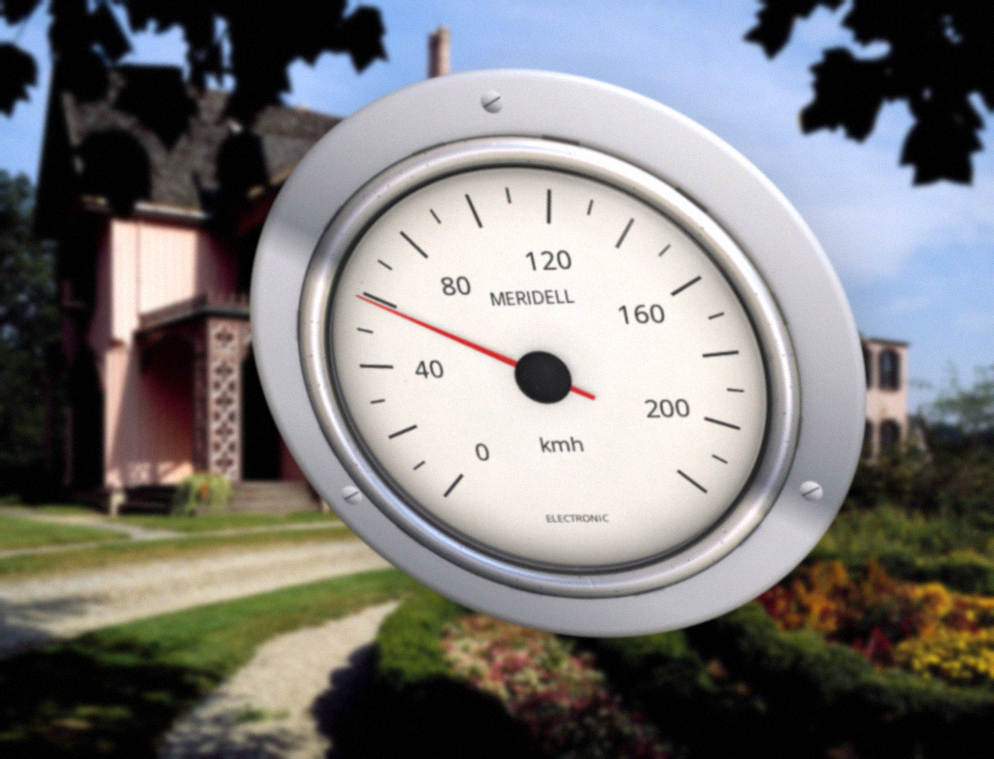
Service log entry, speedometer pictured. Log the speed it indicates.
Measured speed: 60 km/h
